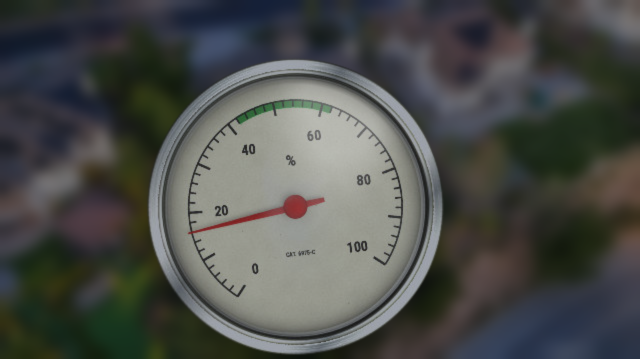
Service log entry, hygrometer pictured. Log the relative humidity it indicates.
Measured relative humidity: 16 %
